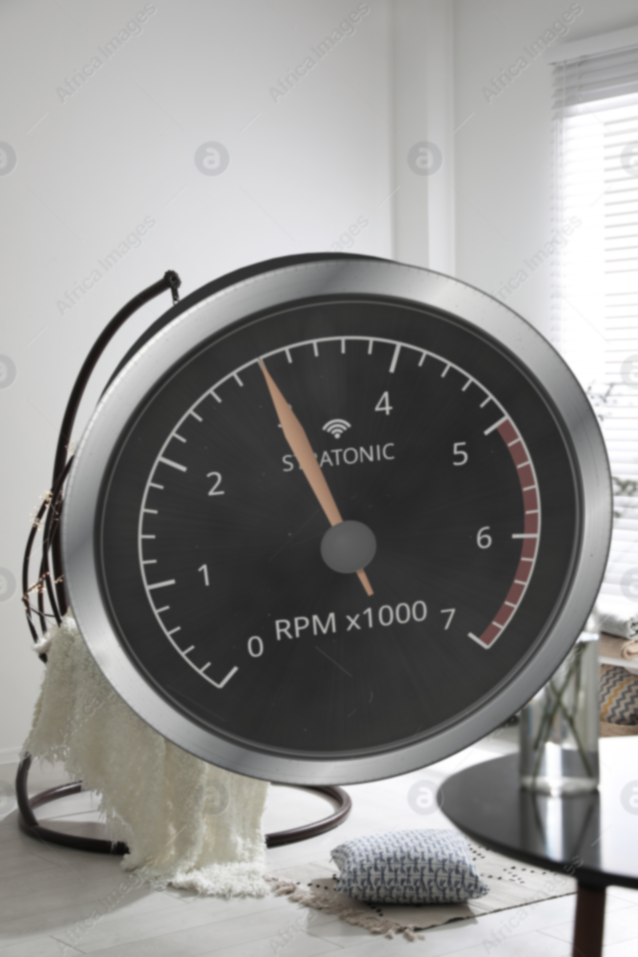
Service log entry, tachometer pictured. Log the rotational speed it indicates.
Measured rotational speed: 3000 rpm
